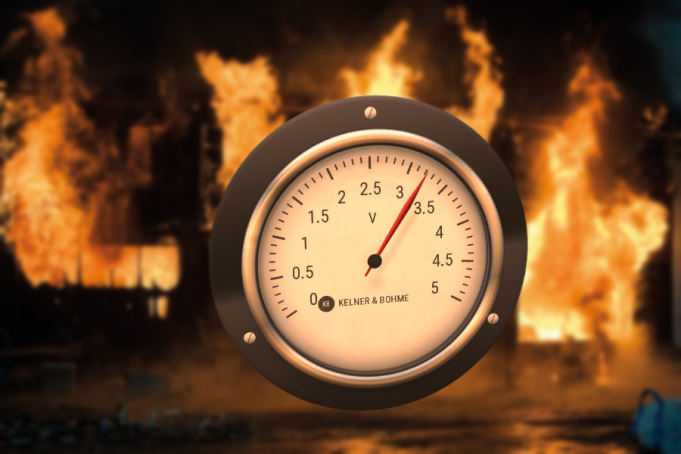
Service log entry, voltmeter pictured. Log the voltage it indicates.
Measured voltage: 3.2 V
